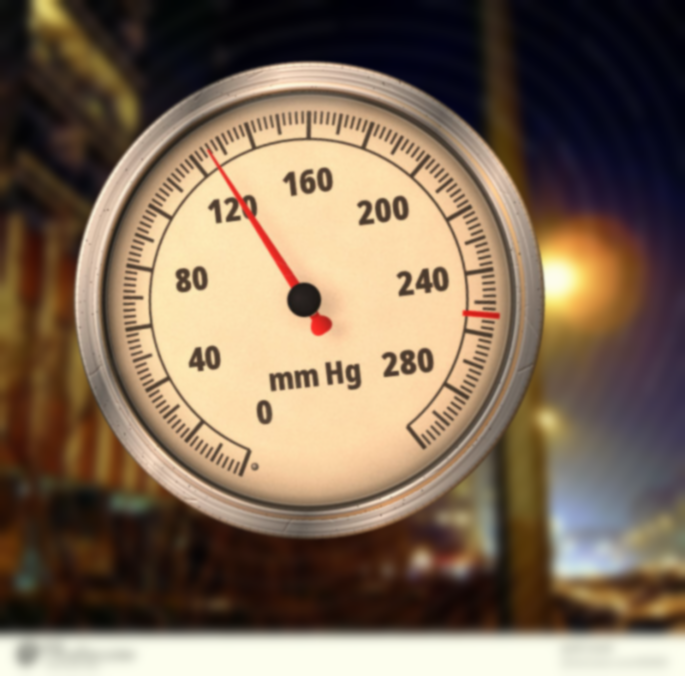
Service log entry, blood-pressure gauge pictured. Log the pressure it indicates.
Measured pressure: 126 mmHg
